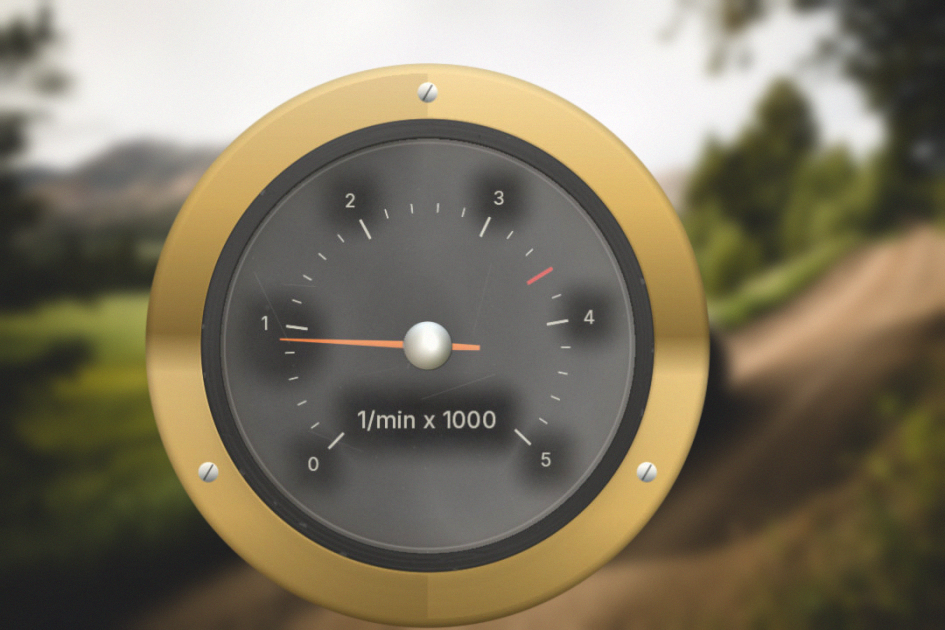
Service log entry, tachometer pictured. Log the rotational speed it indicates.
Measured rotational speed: 900 rpm
